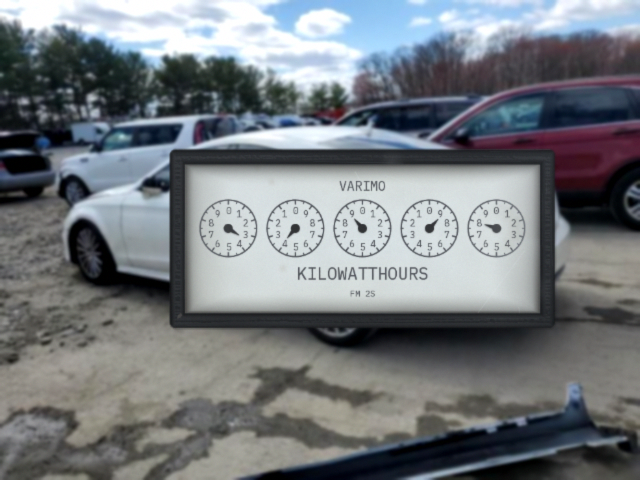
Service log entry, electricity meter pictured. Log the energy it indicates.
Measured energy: 33888 kWh
